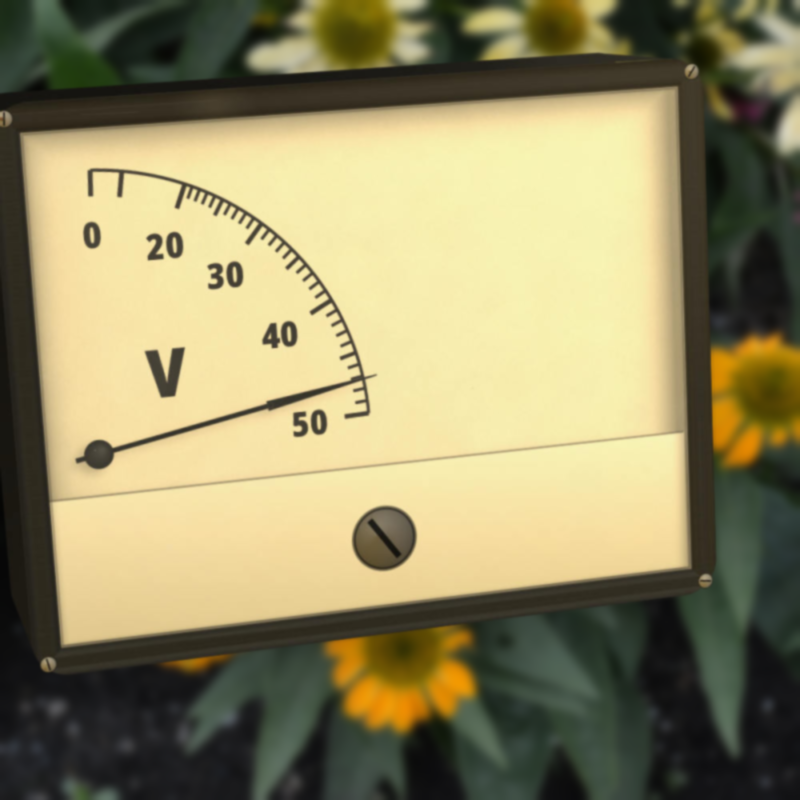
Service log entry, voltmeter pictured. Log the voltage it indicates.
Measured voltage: 47 V
